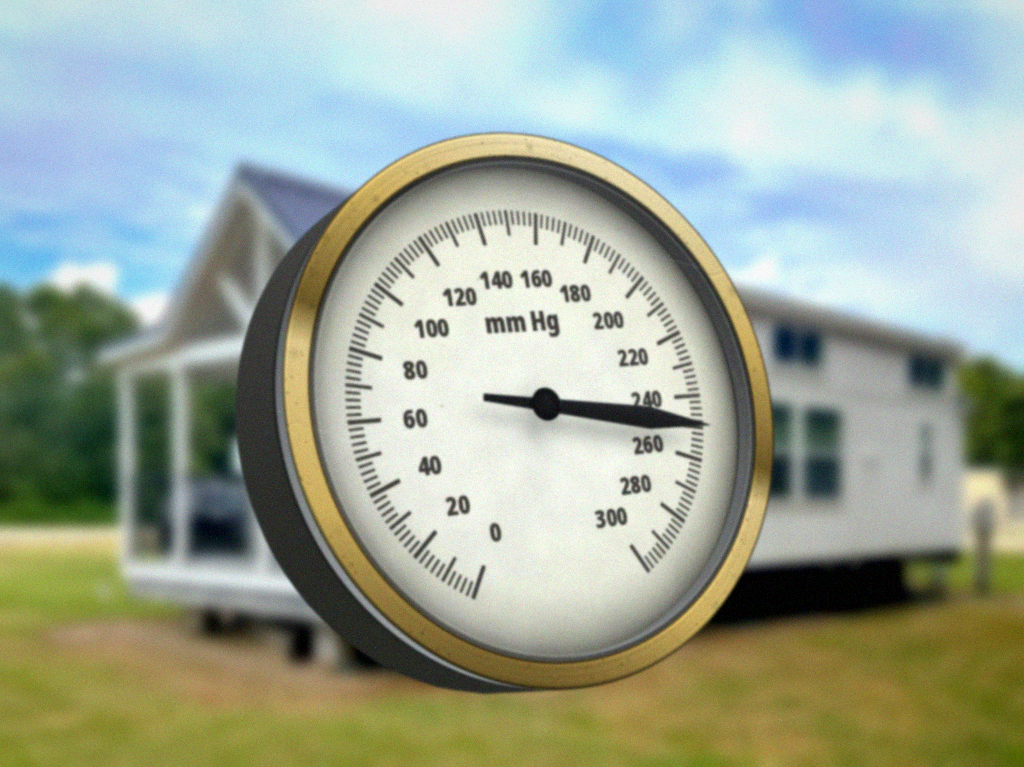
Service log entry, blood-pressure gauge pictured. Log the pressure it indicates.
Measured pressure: 250 mmHg
